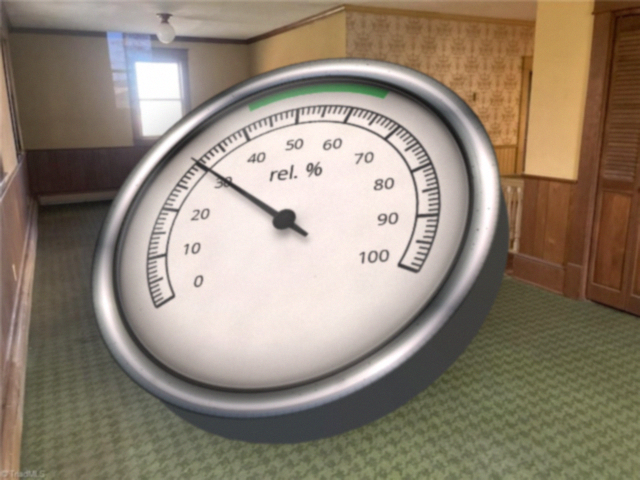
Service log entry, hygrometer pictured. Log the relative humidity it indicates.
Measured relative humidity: 30 %
